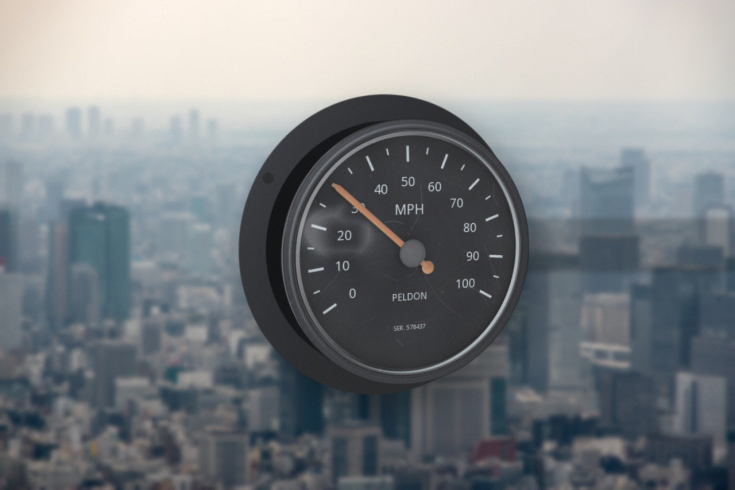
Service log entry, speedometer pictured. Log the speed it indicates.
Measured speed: 30 mph
